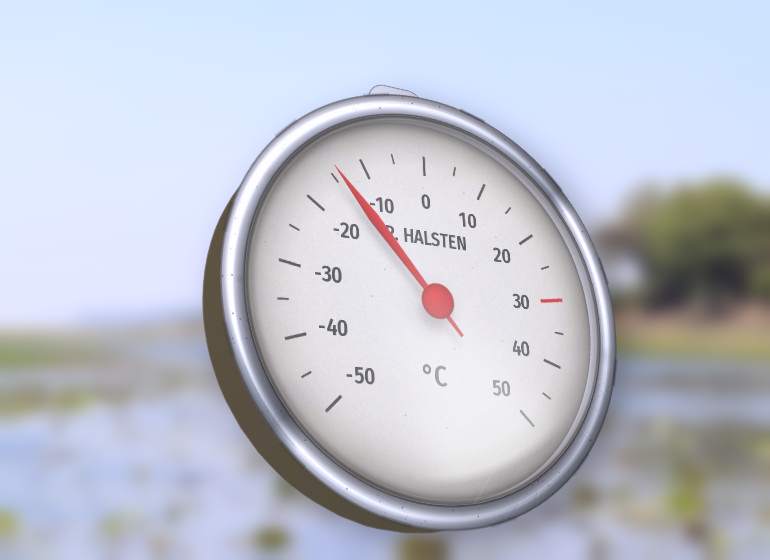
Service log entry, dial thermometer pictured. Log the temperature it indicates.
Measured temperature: -15 °C
